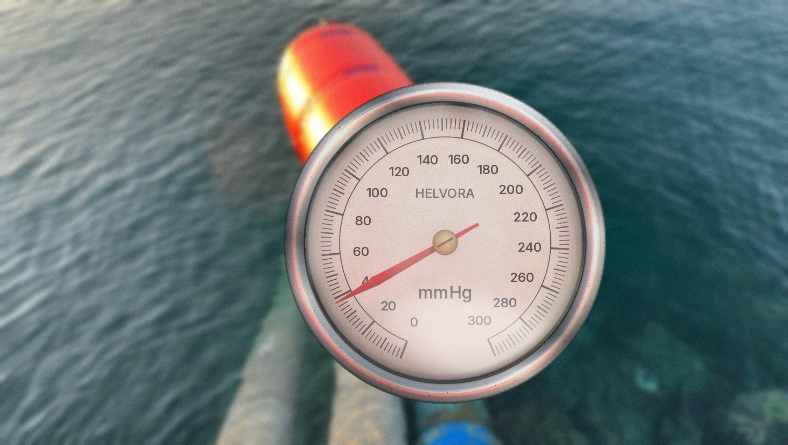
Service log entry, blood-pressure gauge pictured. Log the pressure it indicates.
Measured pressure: 38 mmHg
